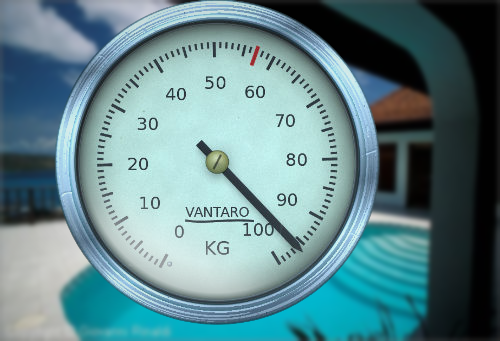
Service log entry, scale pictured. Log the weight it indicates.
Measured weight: 96 kg
